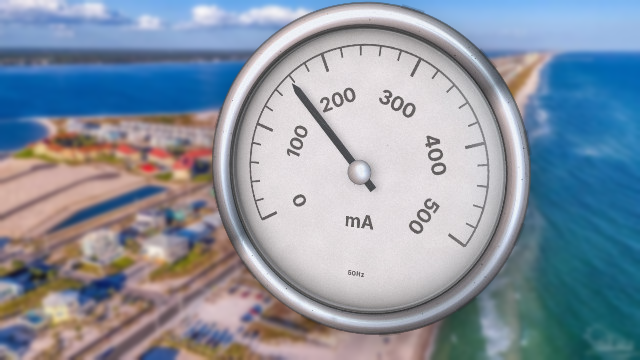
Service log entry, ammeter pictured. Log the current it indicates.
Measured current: 160 mA
